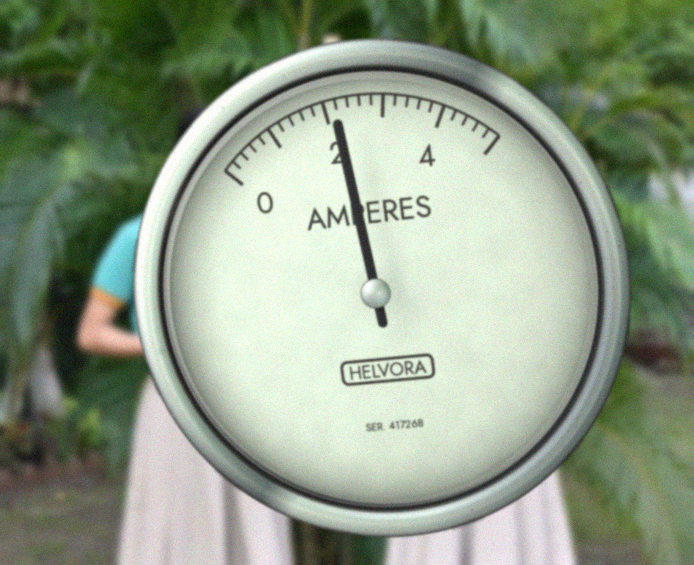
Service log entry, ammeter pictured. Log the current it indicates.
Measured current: 2.2 A
